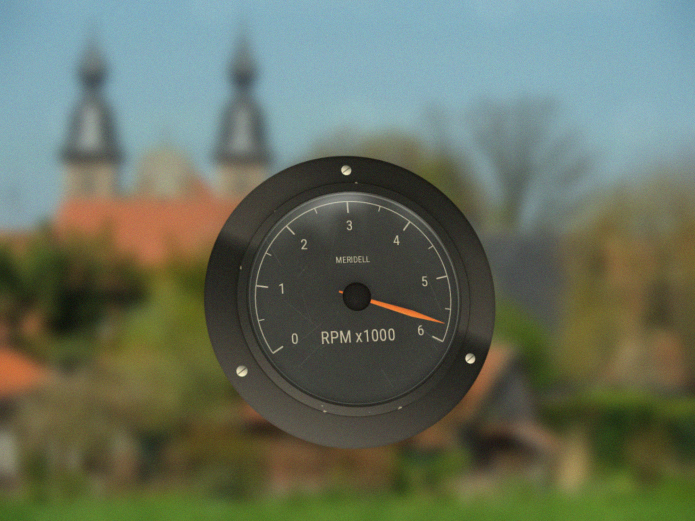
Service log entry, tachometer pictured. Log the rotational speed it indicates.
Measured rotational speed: 5750 rpm
